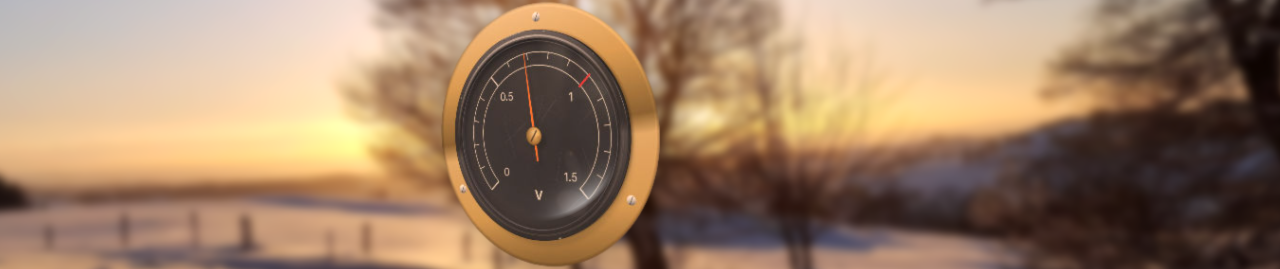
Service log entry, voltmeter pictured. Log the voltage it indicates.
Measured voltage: 0.7 V
